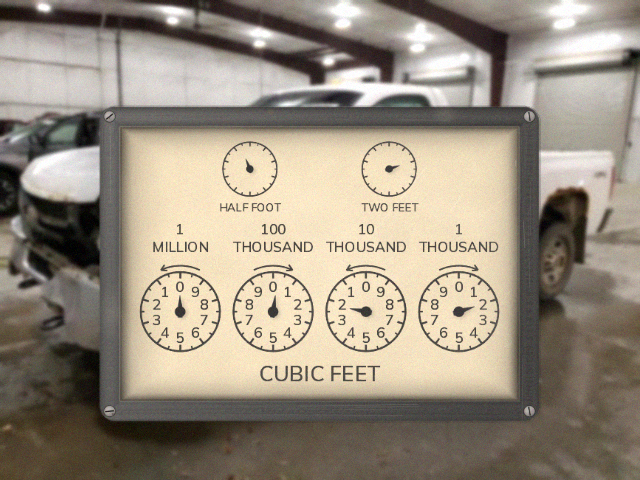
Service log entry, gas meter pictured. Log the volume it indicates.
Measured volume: 2200 ft³
